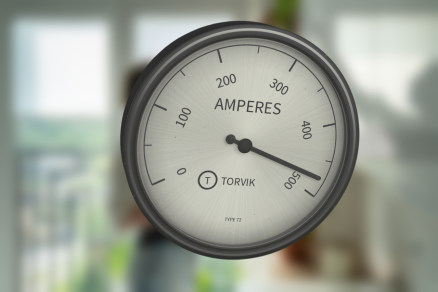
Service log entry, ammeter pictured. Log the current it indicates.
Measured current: 475 A
